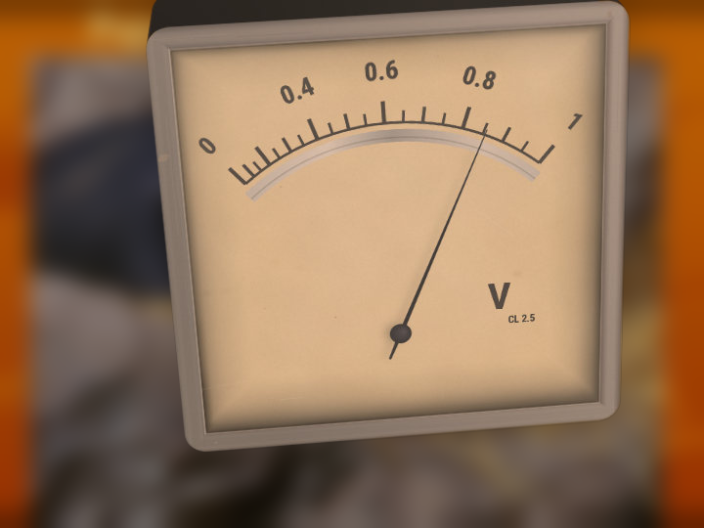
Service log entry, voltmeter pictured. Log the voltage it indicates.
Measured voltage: 0.85 V
